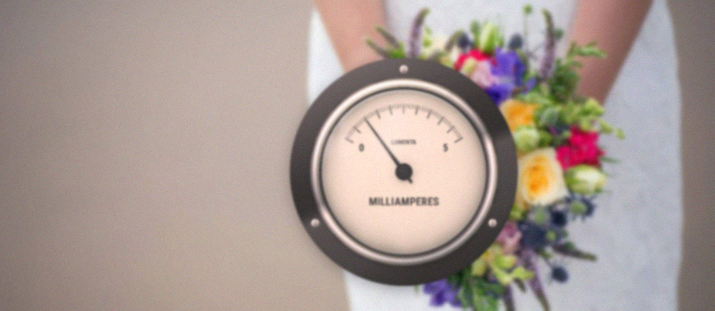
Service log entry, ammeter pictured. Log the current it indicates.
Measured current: 1 mA
